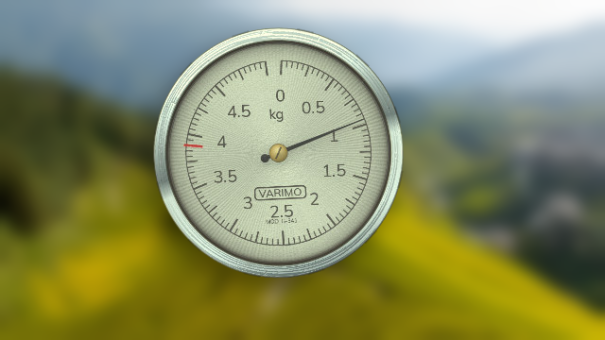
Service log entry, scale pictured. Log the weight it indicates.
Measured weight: 0.95 kg
